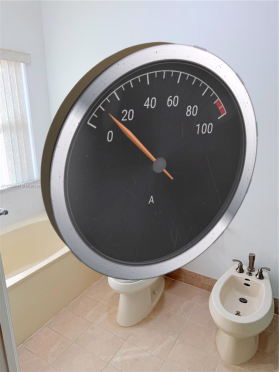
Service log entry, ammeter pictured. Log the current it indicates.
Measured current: 10 A
